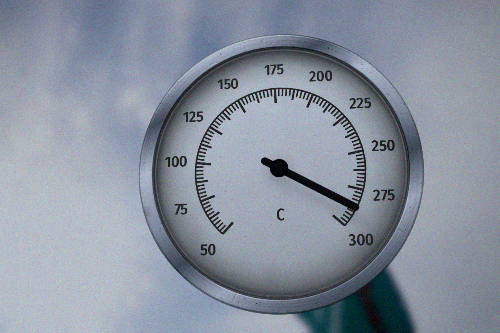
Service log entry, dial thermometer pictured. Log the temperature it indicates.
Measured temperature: 287.5 °C
